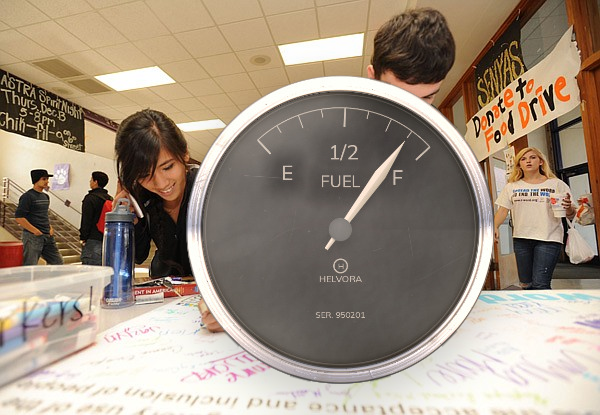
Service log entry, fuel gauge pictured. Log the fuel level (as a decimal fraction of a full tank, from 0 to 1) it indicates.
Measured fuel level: 0.875
